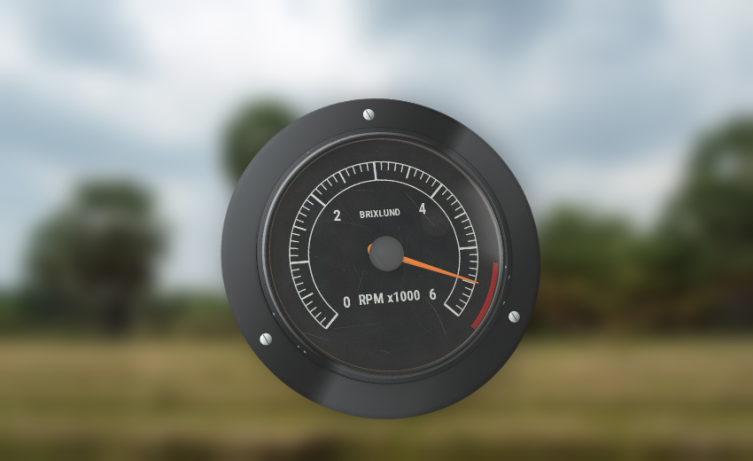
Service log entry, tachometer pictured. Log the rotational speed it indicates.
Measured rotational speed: 5500 rpm
